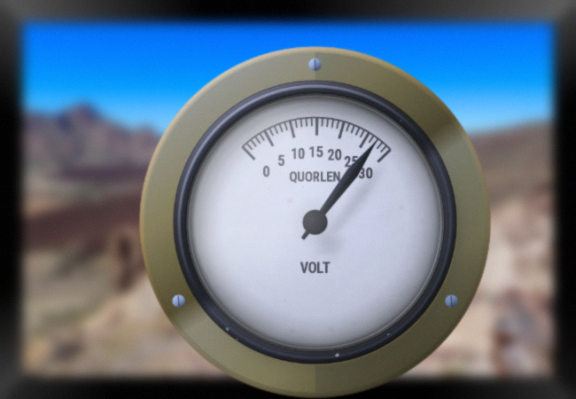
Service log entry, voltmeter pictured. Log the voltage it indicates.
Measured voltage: 27 V
